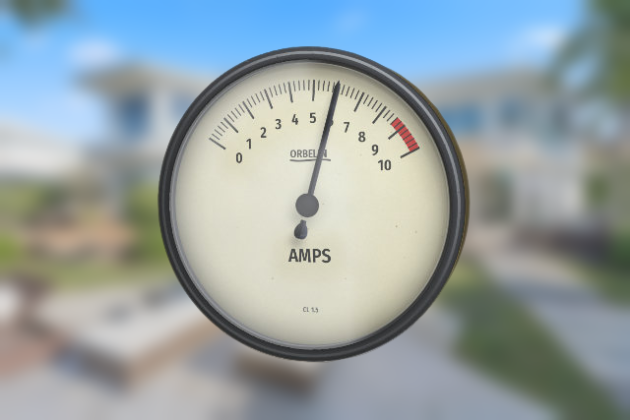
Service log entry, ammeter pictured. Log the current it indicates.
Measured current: 6 A
